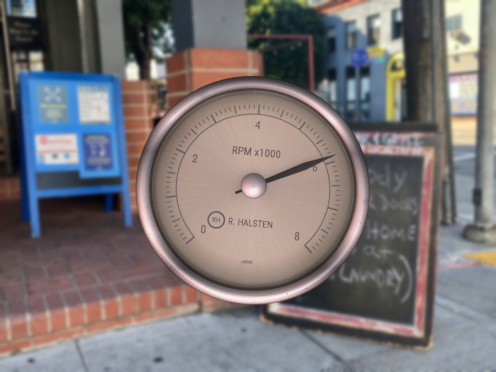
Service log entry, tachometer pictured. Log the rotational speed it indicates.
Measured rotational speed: 5900 rpm
